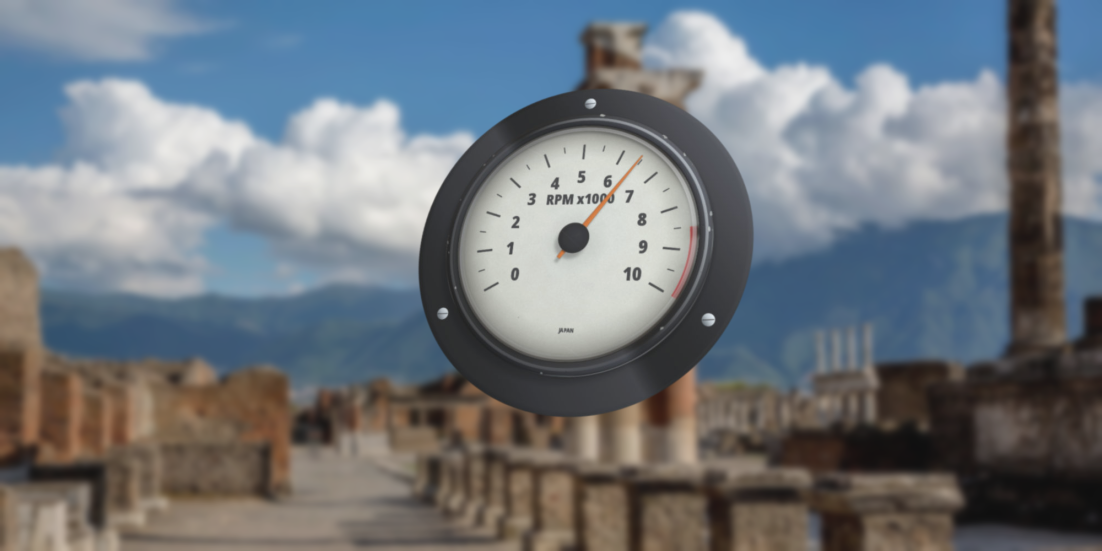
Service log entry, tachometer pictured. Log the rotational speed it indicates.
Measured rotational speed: 6500 rpm
